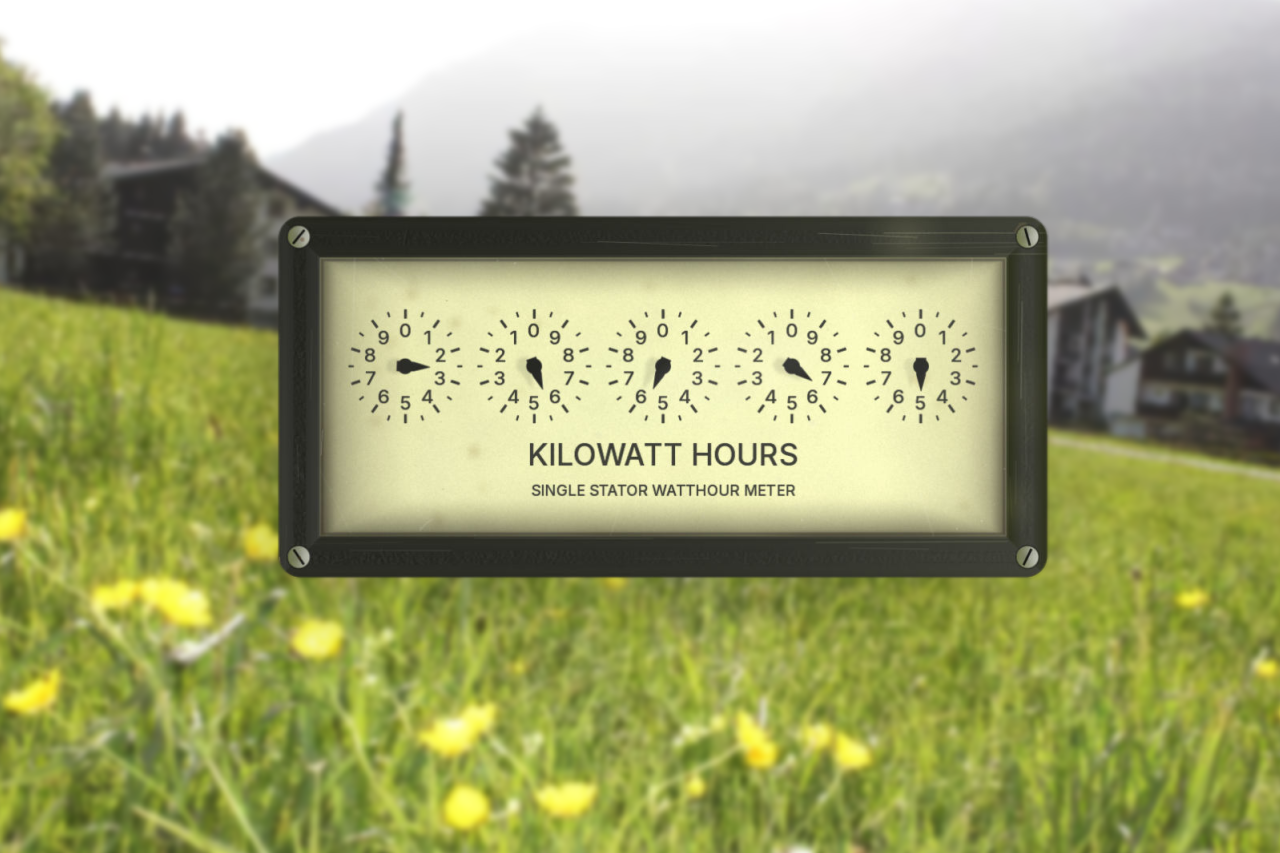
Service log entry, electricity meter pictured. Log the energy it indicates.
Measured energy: 25565 kWh
